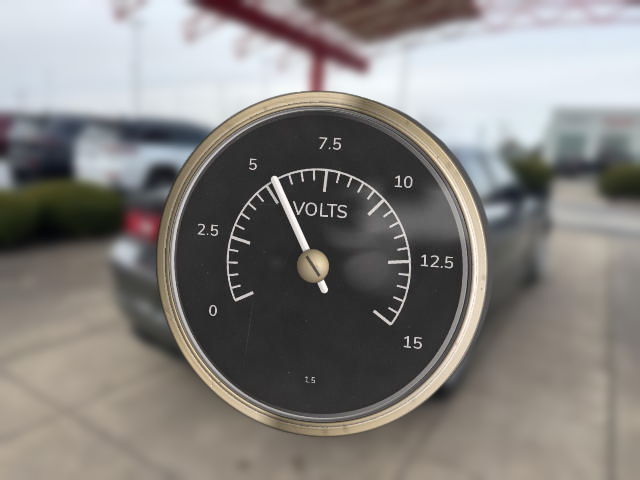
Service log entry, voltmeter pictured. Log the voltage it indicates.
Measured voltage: 5.5 V
